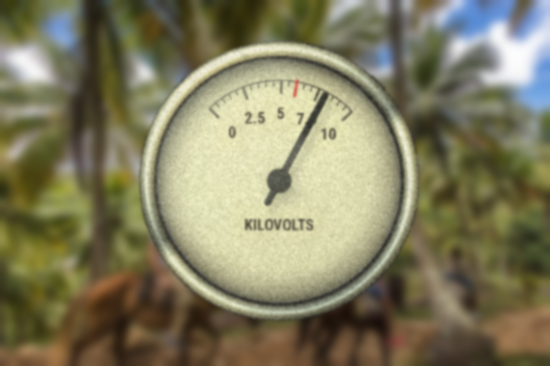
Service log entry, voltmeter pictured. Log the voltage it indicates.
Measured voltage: 8 kV
